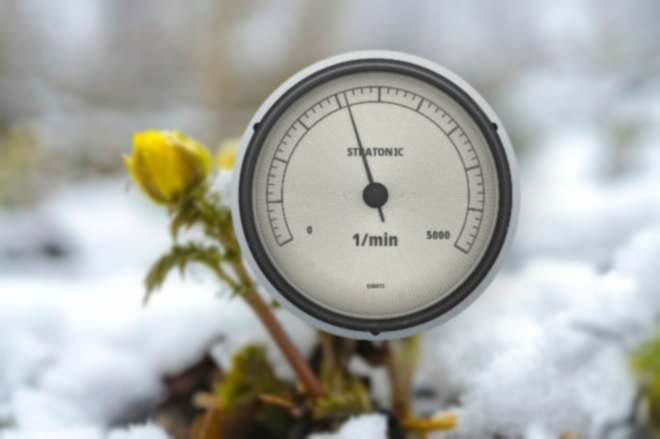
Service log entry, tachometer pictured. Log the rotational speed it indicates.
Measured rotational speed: 2100 rpm
